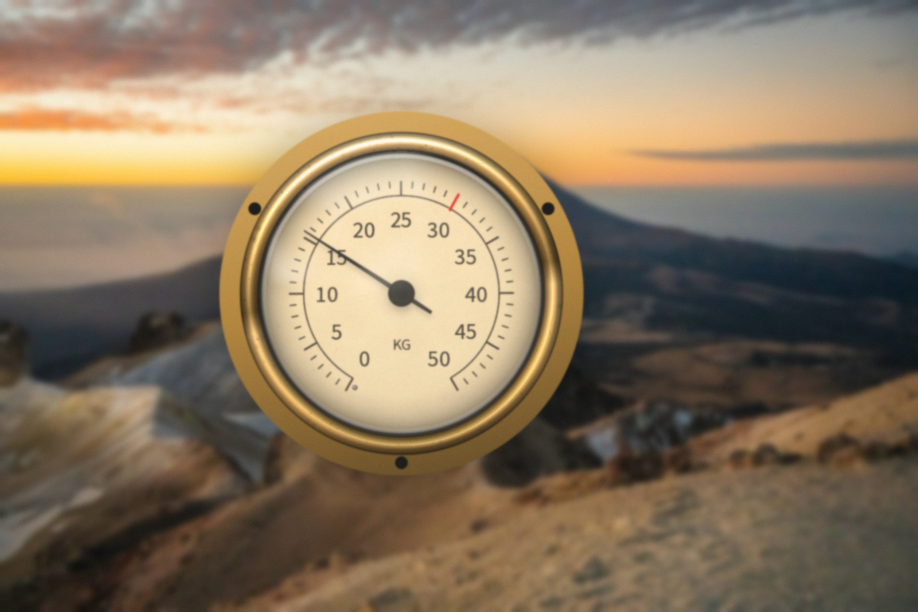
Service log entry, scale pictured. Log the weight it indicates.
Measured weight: 15.5 kg
